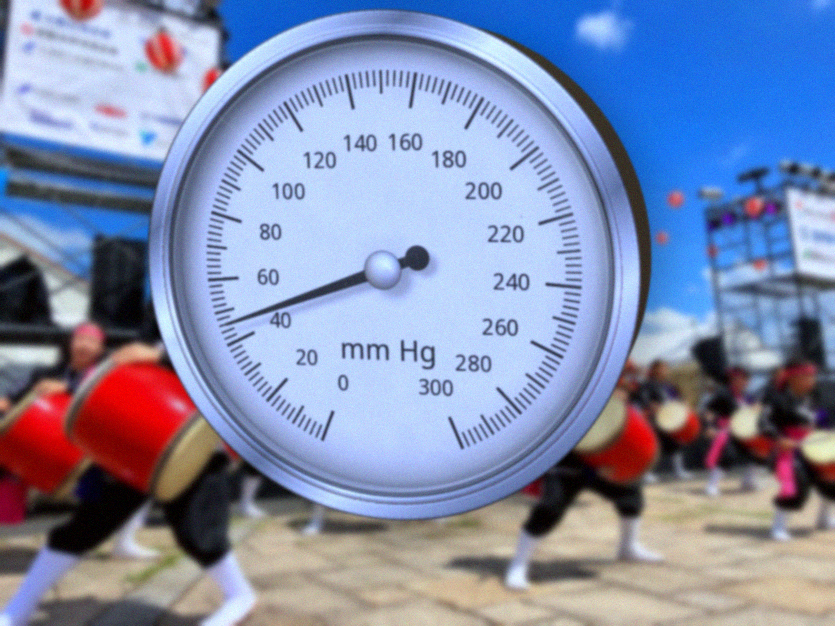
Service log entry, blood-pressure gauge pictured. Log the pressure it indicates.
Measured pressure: 46 mmHg
